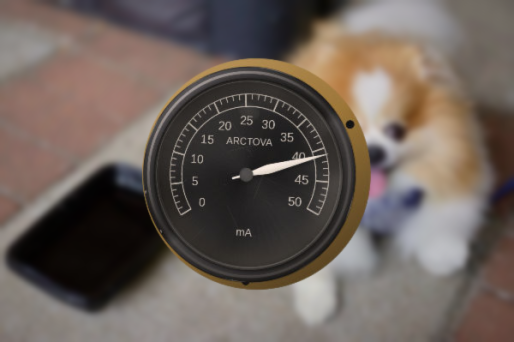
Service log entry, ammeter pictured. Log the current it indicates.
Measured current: 41 mA
